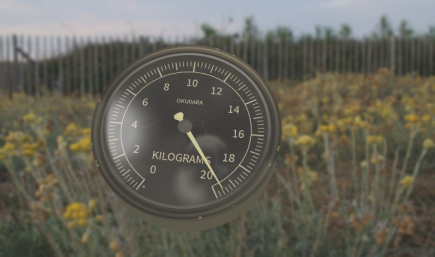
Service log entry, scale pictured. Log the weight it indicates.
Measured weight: 19.6 kg
